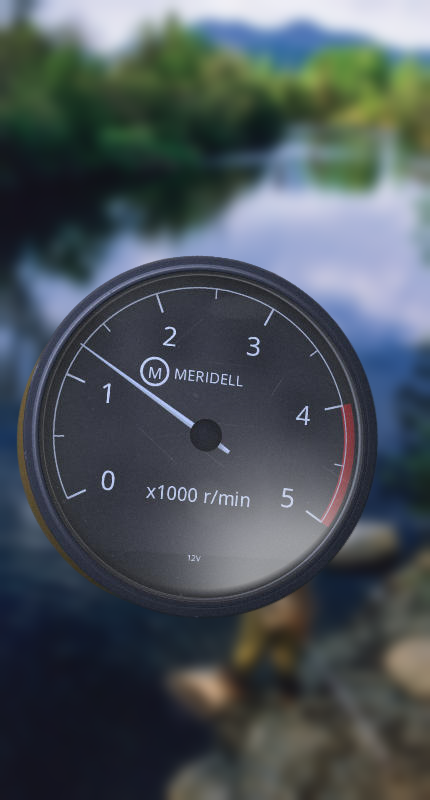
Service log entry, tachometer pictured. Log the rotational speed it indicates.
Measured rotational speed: 1250 rpm
